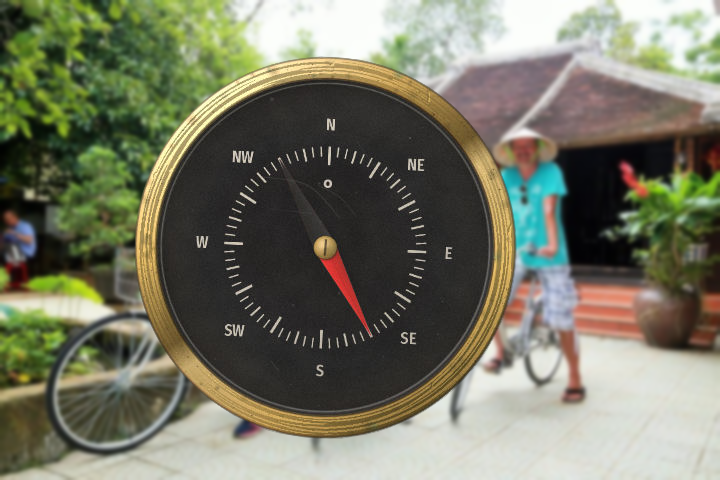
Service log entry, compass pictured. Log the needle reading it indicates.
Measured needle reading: 150 °
